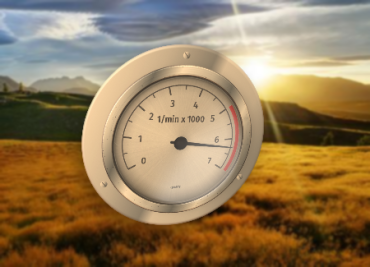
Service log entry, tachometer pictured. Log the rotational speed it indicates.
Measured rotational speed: 6250 rpm
